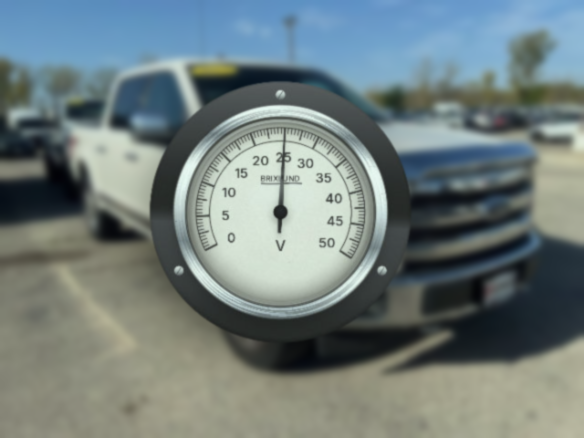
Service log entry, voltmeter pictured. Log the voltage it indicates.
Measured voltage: 25 V
